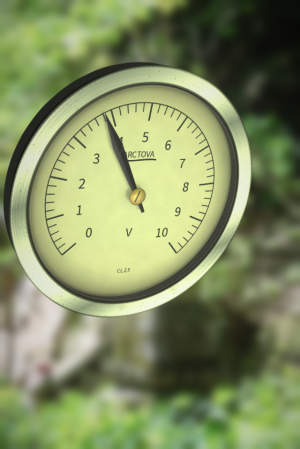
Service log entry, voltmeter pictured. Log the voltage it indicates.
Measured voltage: 3.8 V
